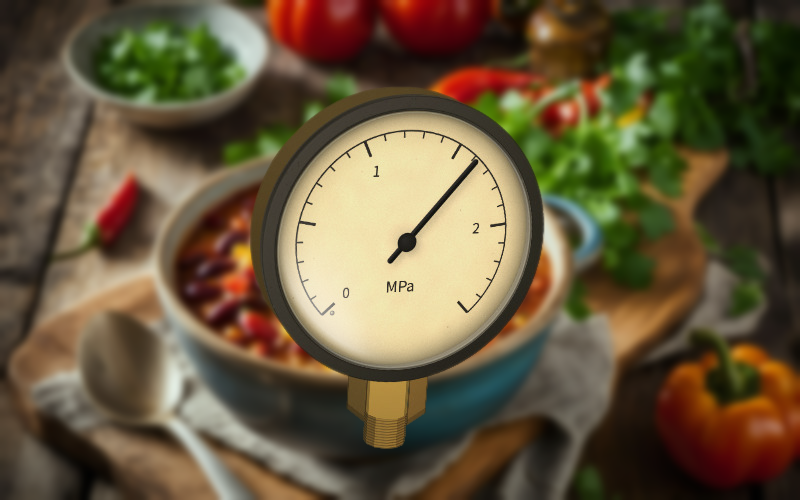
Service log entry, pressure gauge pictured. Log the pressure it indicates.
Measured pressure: 1.6 MPa
